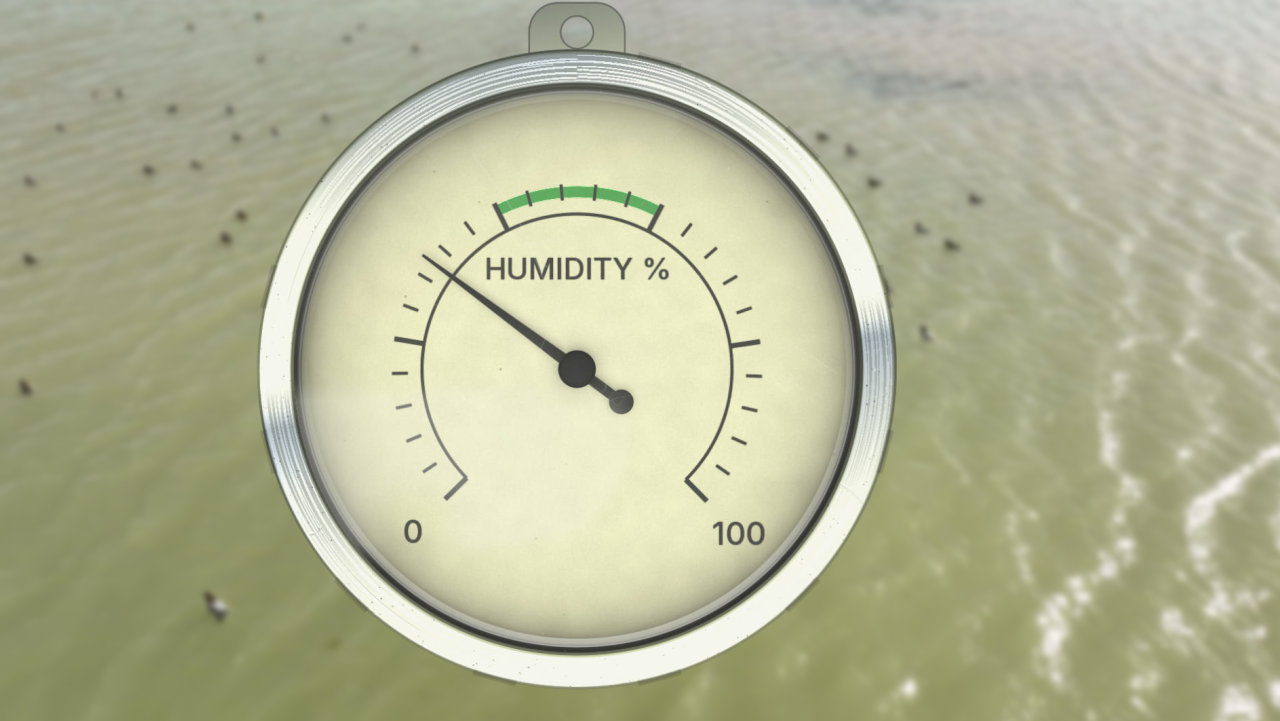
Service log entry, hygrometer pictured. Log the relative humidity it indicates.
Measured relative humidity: 30 %
